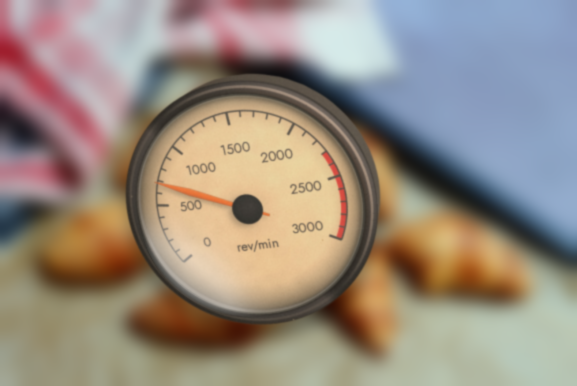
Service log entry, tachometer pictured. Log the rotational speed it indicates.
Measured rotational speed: 700 rpm
